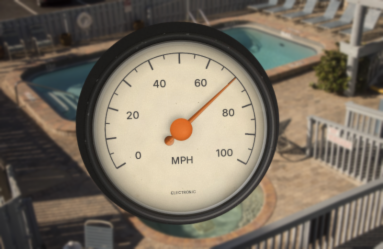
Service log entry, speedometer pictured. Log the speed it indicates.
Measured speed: 70 mph
